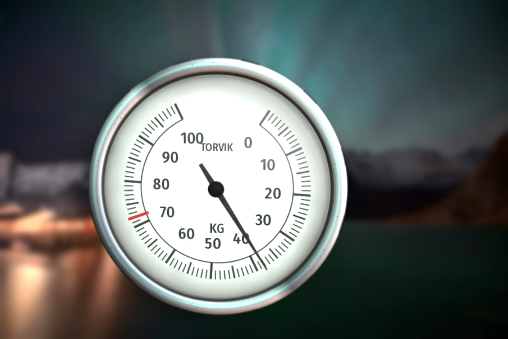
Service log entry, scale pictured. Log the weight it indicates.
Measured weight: 38 kg
